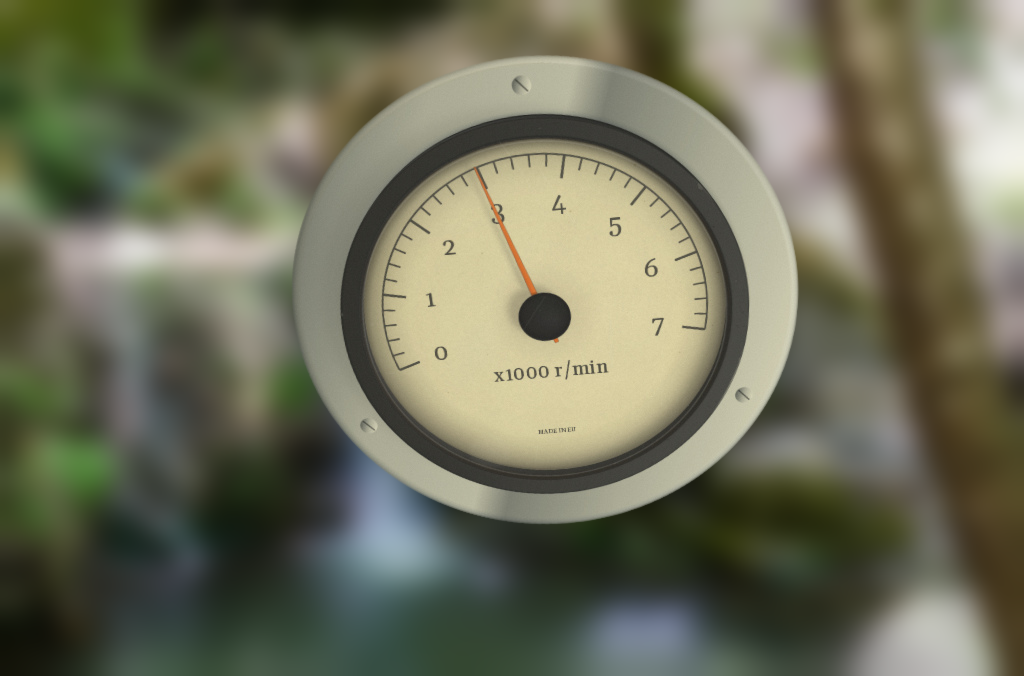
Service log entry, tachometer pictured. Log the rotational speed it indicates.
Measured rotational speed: 3000 rpm
